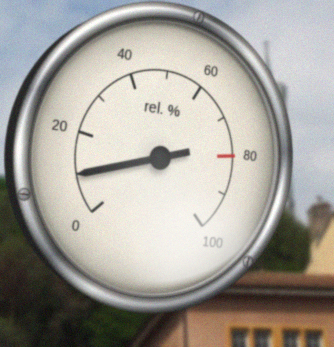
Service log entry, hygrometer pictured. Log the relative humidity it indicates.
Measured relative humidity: 10 %
